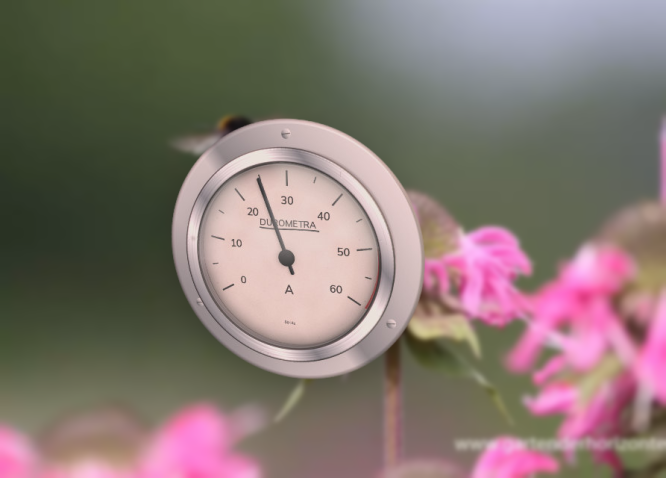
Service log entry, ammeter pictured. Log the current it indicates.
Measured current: 25 A
